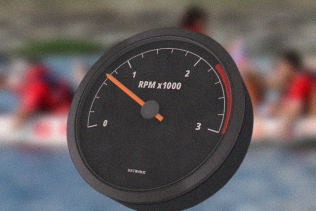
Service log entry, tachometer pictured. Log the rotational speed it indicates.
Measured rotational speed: 700 rpm
